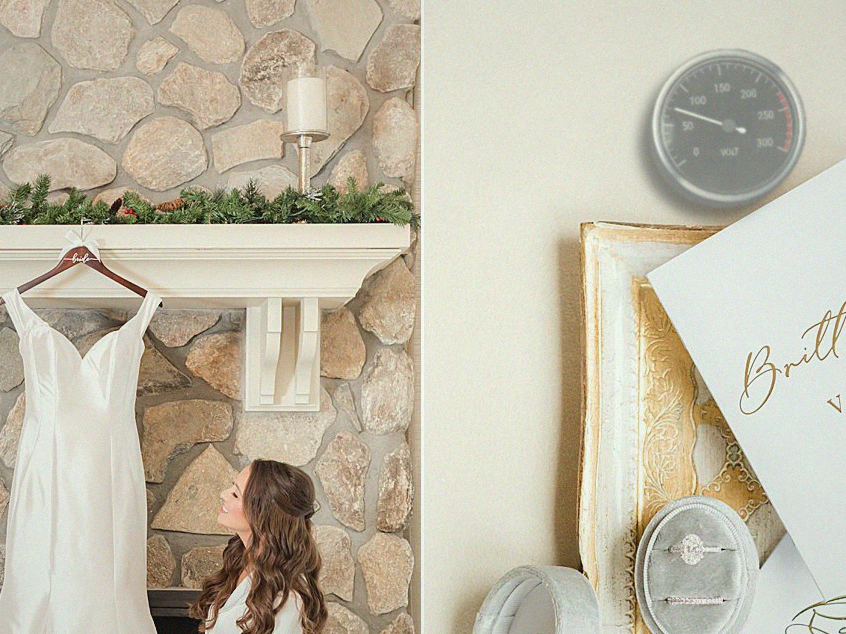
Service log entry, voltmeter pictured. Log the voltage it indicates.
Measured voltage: 70 V
